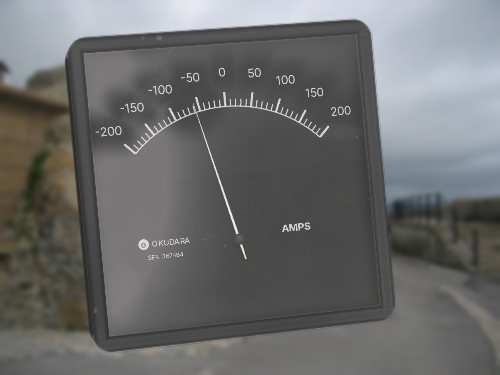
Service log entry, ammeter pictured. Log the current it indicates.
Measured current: -60 A
